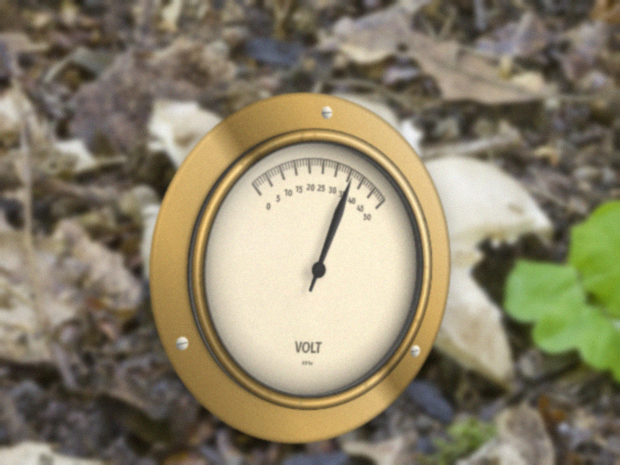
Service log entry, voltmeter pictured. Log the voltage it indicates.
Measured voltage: 35 V
